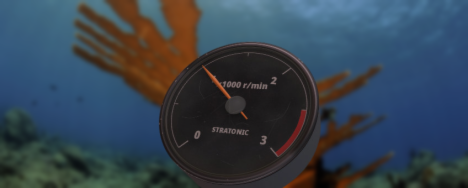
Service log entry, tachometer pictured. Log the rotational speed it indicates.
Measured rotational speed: 1000 rpm
